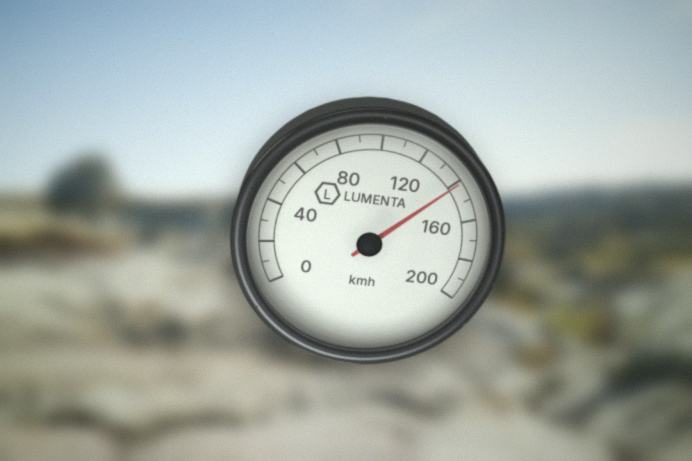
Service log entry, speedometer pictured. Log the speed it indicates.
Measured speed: 140 km/h
